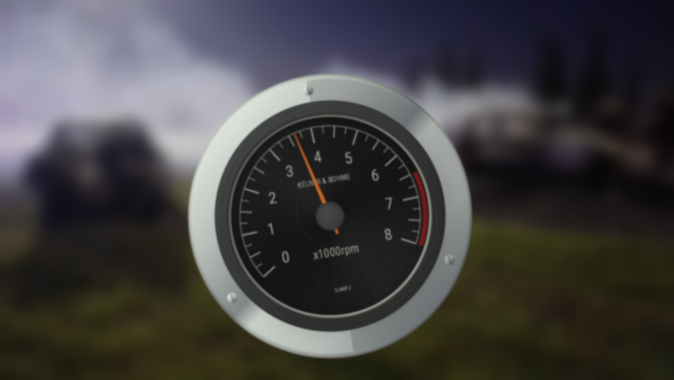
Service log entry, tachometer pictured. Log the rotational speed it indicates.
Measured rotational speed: 3625 rpm
